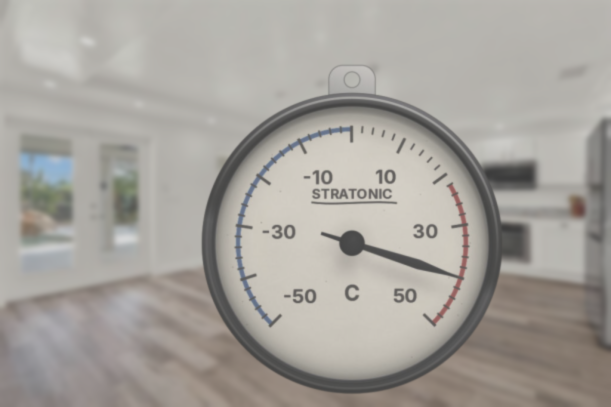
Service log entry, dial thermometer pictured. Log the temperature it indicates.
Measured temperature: 40 °C
